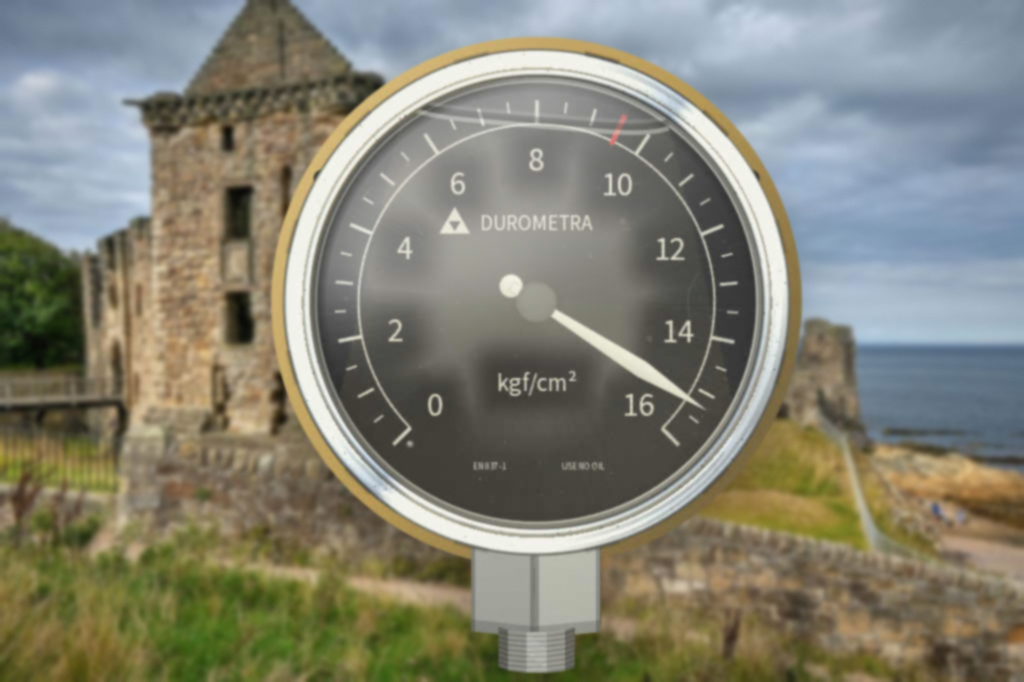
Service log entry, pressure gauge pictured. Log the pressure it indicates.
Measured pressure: 15.25 kg/cm²
